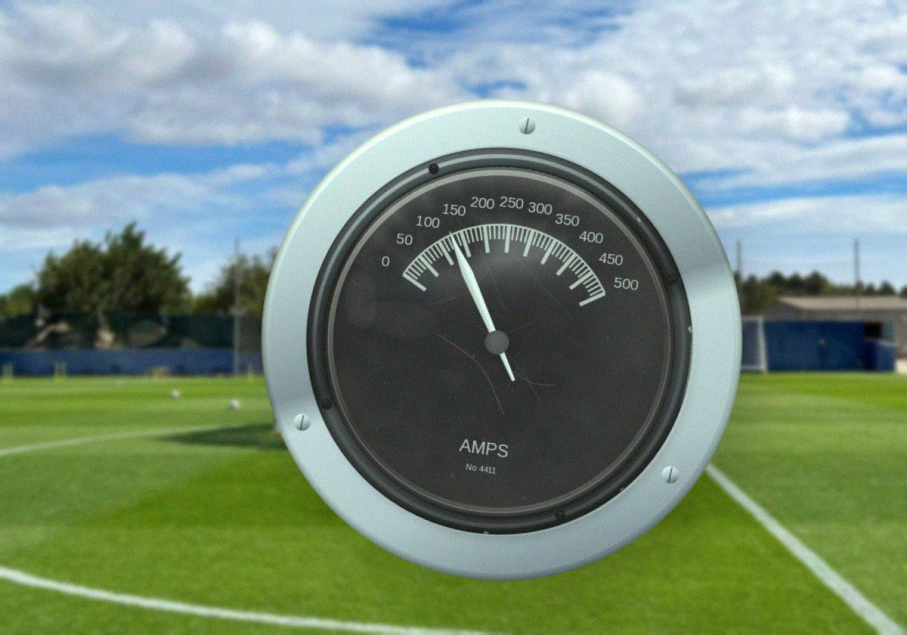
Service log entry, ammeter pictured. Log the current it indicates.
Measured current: 130 A
